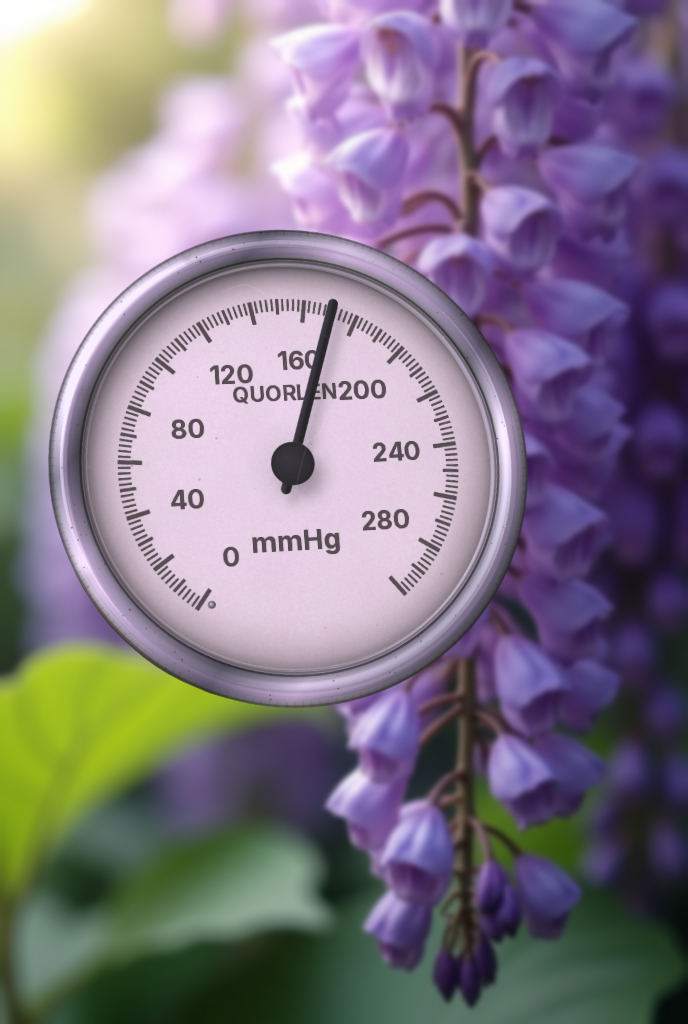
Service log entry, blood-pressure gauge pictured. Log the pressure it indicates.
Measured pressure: 170 mmHg
